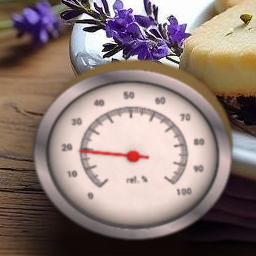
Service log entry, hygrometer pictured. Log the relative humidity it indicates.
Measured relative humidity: 20 %
